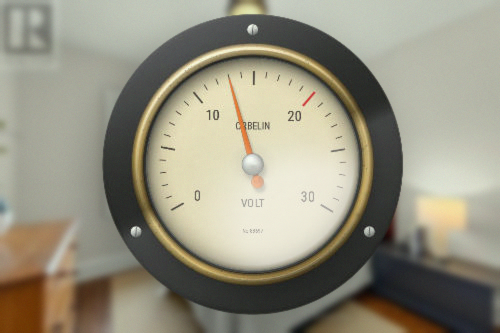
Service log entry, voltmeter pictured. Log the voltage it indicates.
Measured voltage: 13 V
